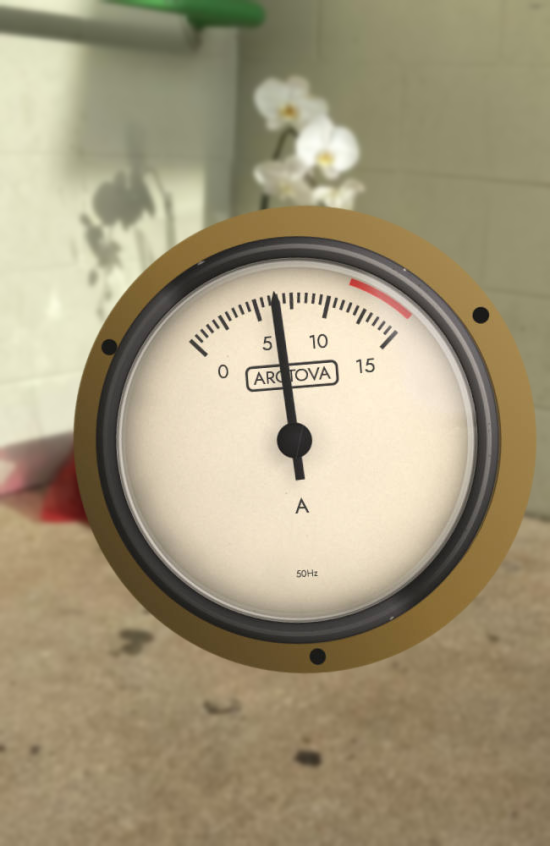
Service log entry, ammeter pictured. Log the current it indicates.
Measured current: 6.5 A
